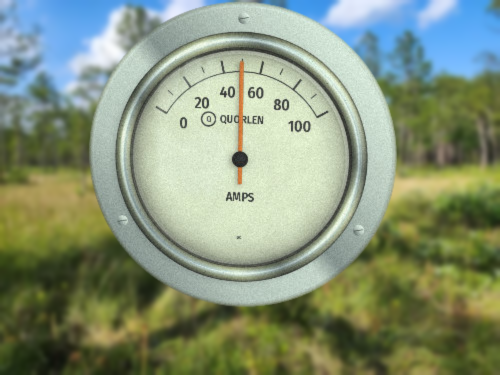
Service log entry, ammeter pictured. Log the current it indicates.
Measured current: 50 A
